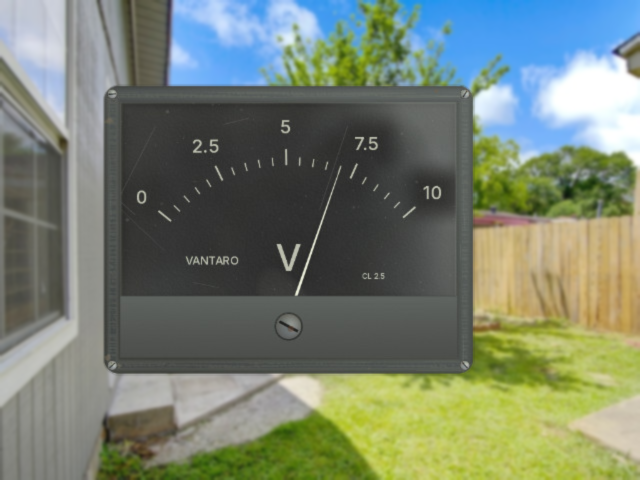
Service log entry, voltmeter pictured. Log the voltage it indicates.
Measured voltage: 7 V
